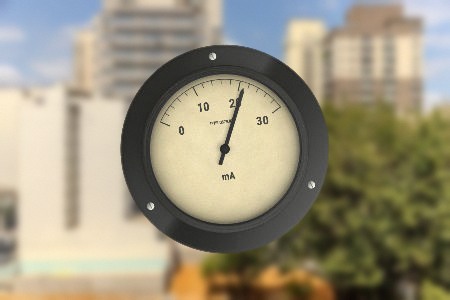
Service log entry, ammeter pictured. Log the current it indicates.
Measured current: 21 mA
